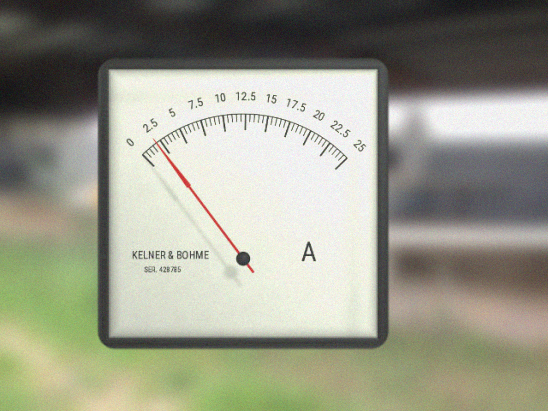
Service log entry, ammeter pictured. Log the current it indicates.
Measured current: 2 A
